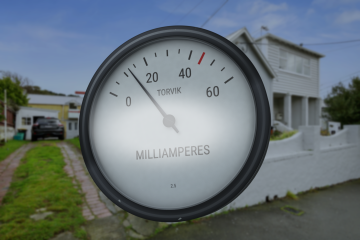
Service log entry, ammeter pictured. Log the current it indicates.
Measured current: 12.5 mA
